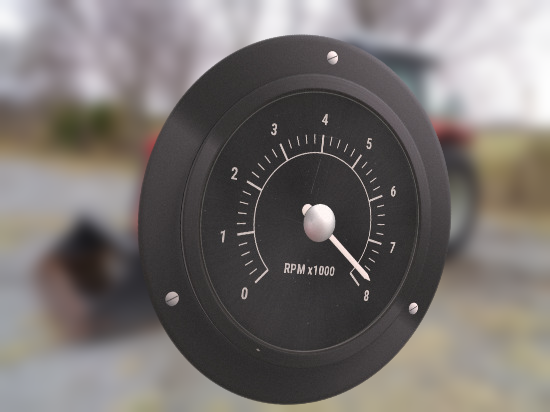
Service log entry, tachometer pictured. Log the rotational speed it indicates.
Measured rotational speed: 7800 rpm
